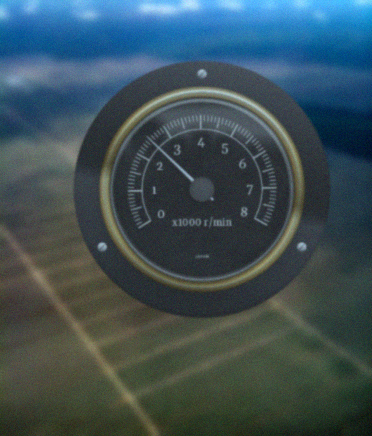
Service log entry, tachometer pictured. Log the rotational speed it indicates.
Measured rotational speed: 2500 rpm
